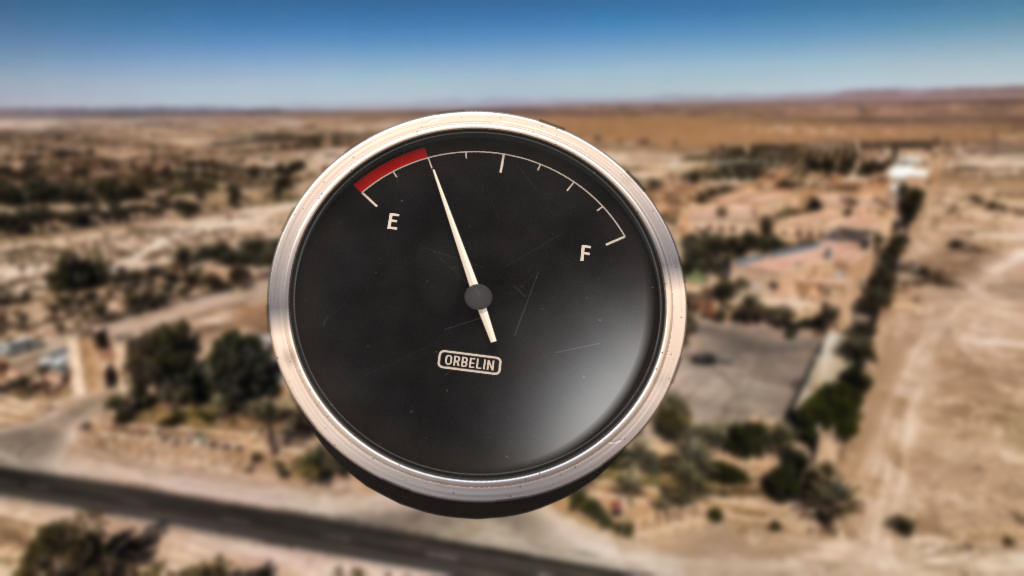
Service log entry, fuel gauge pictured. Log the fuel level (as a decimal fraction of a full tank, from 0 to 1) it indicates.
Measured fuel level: 0.25
